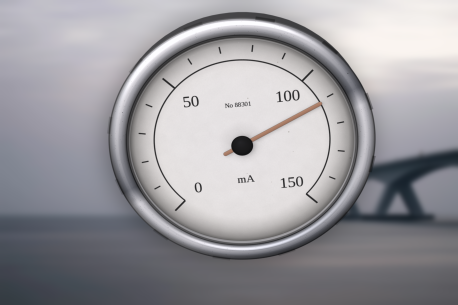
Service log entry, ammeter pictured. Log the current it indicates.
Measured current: 110 mA
